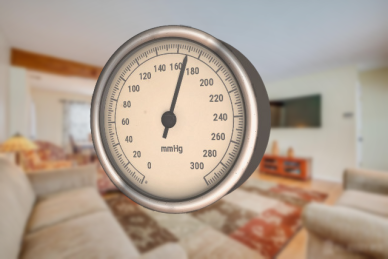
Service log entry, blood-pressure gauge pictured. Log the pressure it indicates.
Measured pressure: 170 mmHg
